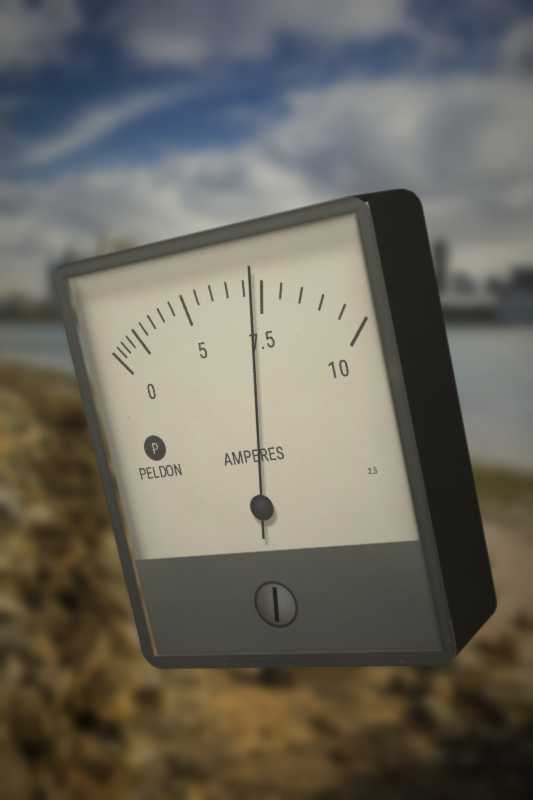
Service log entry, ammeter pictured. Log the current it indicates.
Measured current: 7.25 A
